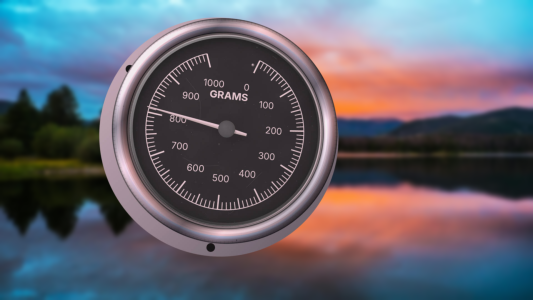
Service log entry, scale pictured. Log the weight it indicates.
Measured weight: 810 g
